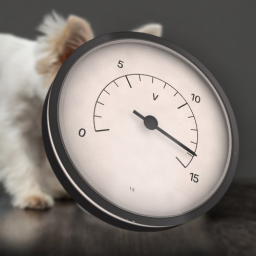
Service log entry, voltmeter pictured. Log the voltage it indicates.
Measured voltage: 14 V
